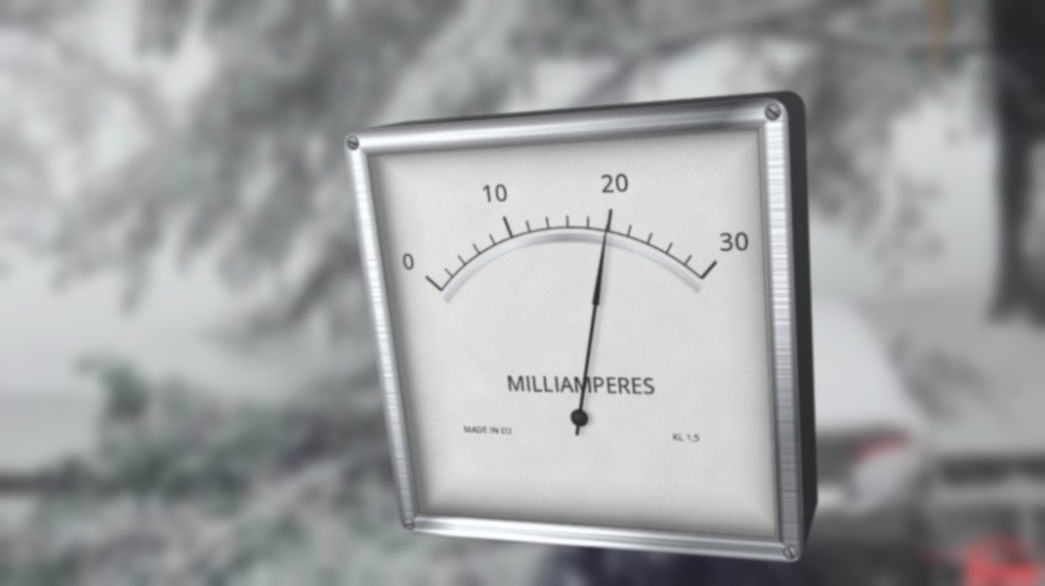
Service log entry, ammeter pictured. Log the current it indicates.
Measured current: 20 mA
